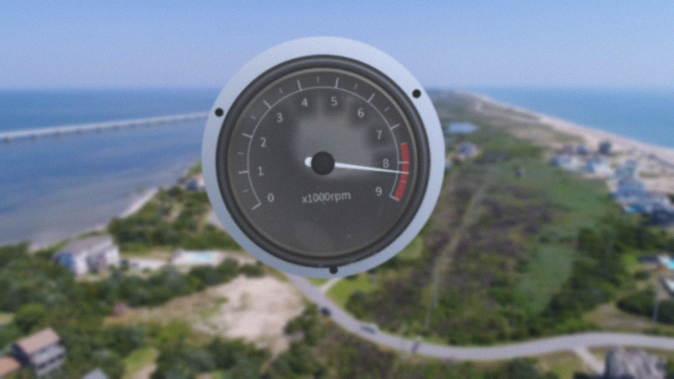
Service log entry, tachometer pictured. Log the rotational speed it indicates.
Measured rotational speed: 8250 rpm
